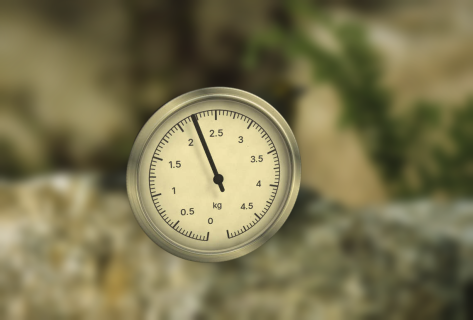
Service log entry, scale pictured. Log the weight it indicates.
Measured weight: 2.2 kg
